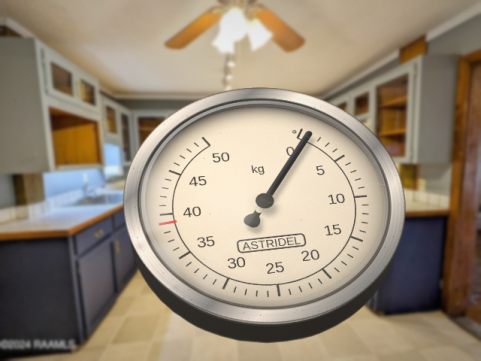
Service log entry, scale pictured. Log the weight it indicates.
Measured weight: 1 kg
